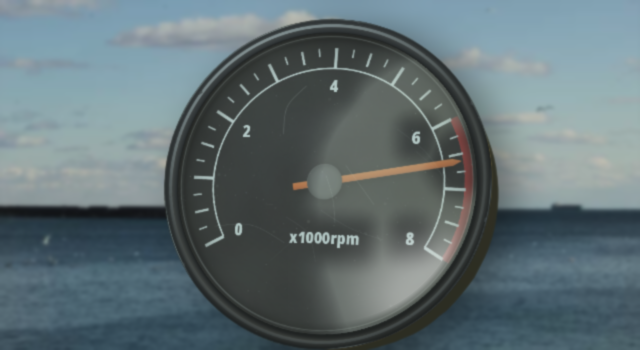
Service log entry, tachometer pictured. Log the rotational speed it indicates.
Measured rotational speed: 6625 rpm
